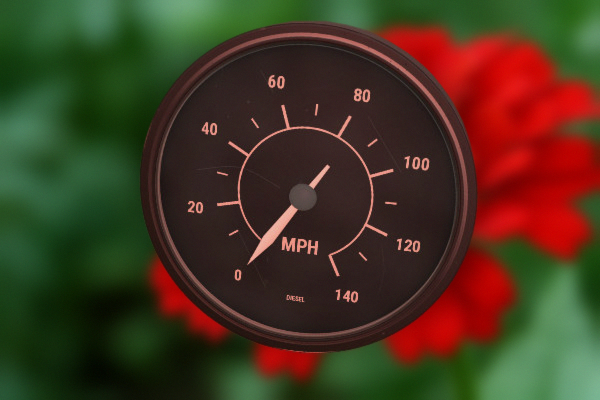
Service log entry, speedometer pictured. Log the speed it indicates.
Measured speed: 0 mph
